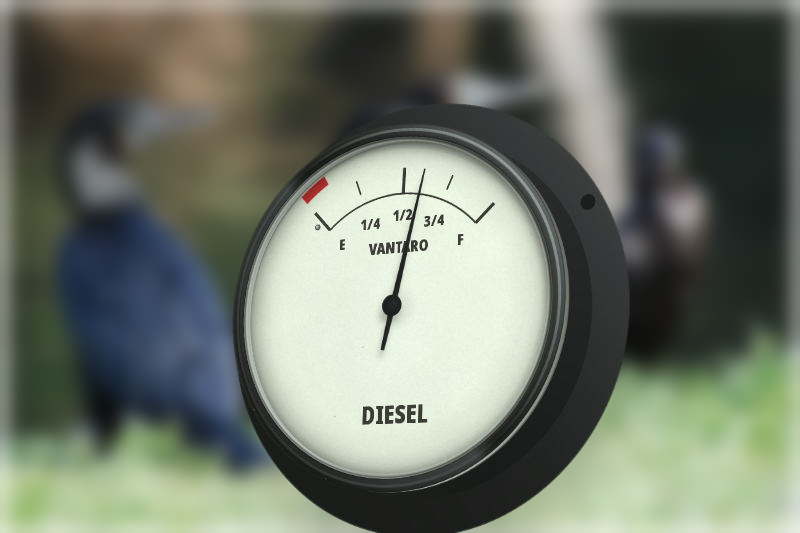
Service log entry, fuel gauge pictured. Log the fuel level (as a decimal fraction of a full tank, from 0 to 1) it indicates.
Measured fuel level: 0.625
